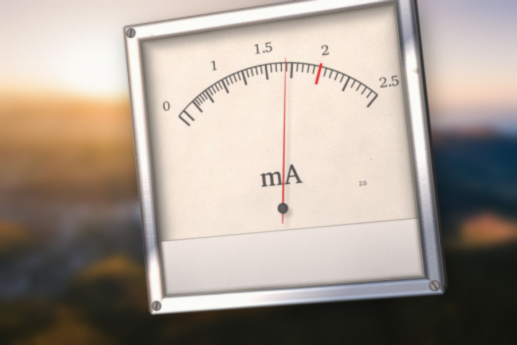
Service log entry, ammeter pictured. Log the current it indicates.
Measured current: 1.7 mA
